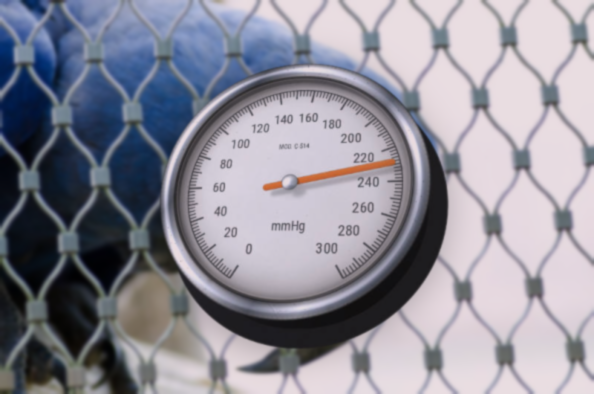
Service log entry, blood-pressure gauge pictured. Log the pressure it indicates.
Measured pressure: 230 mmHg
